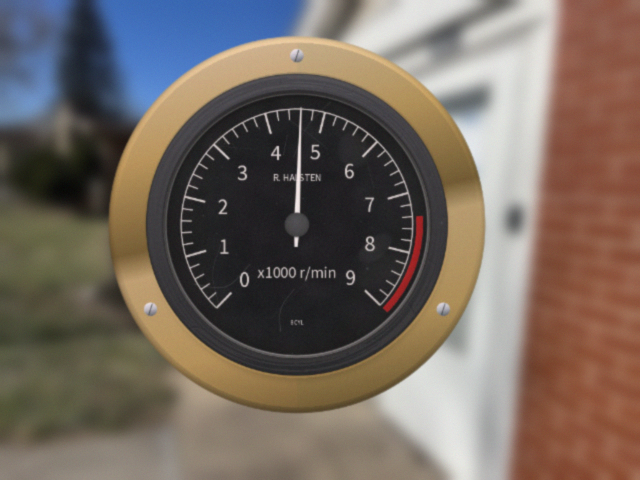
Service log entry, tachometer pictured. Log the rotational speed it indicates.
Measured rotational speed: 4600 rpm
